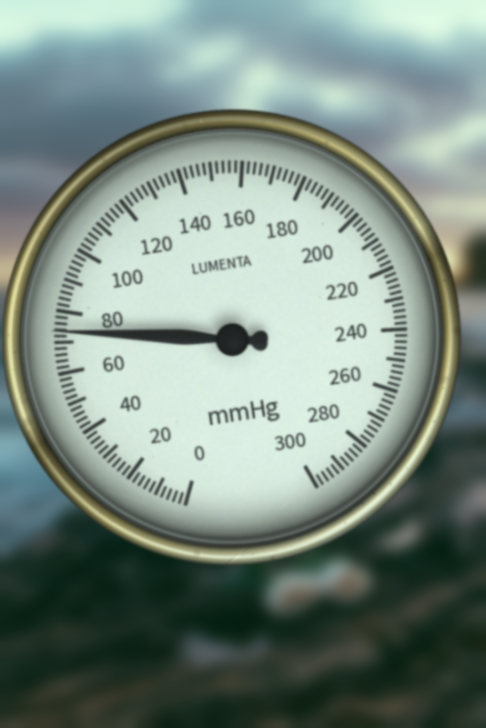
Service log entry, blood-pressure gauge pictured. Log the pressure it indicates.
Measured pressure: 74 mmHg
